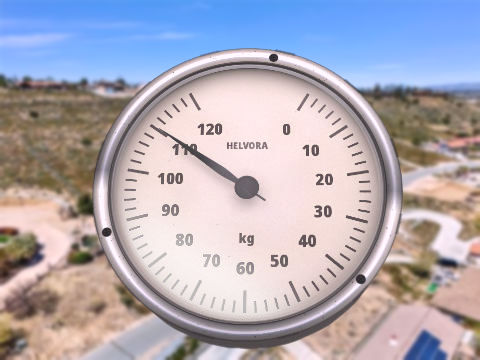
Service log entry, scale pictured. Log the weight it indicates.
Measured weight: 110 kg
